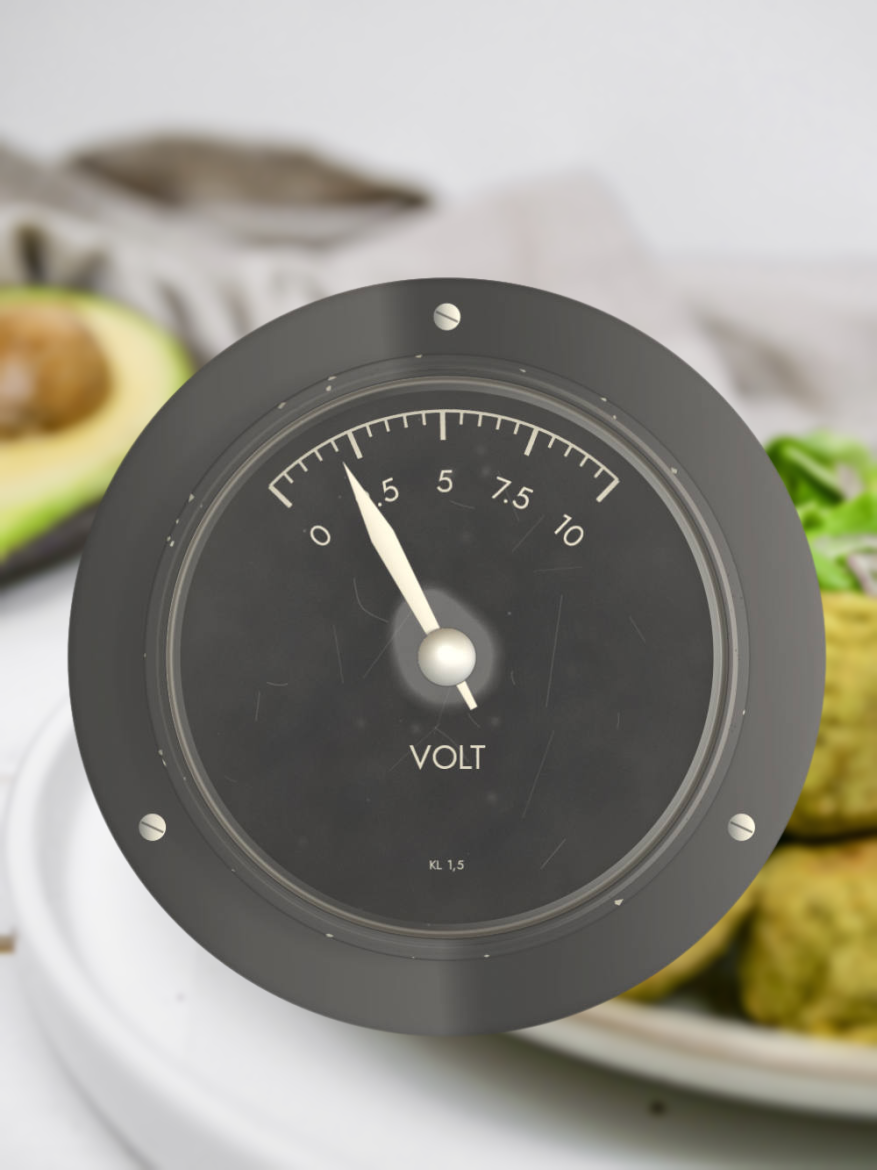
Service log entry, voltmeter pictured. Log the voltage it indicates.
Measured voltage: 2 V
